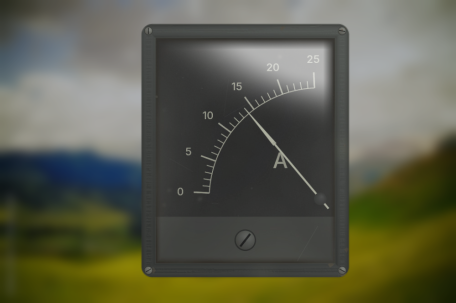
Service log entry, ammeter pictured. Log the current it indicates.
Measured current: 14 A
